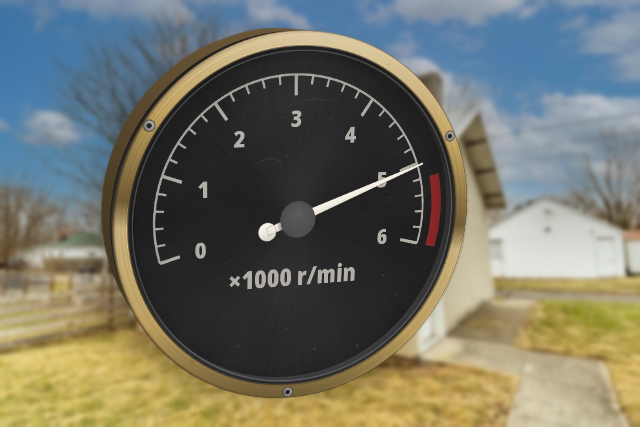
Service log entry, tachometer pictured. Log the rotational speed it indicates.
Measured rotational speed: 5000 rpm
